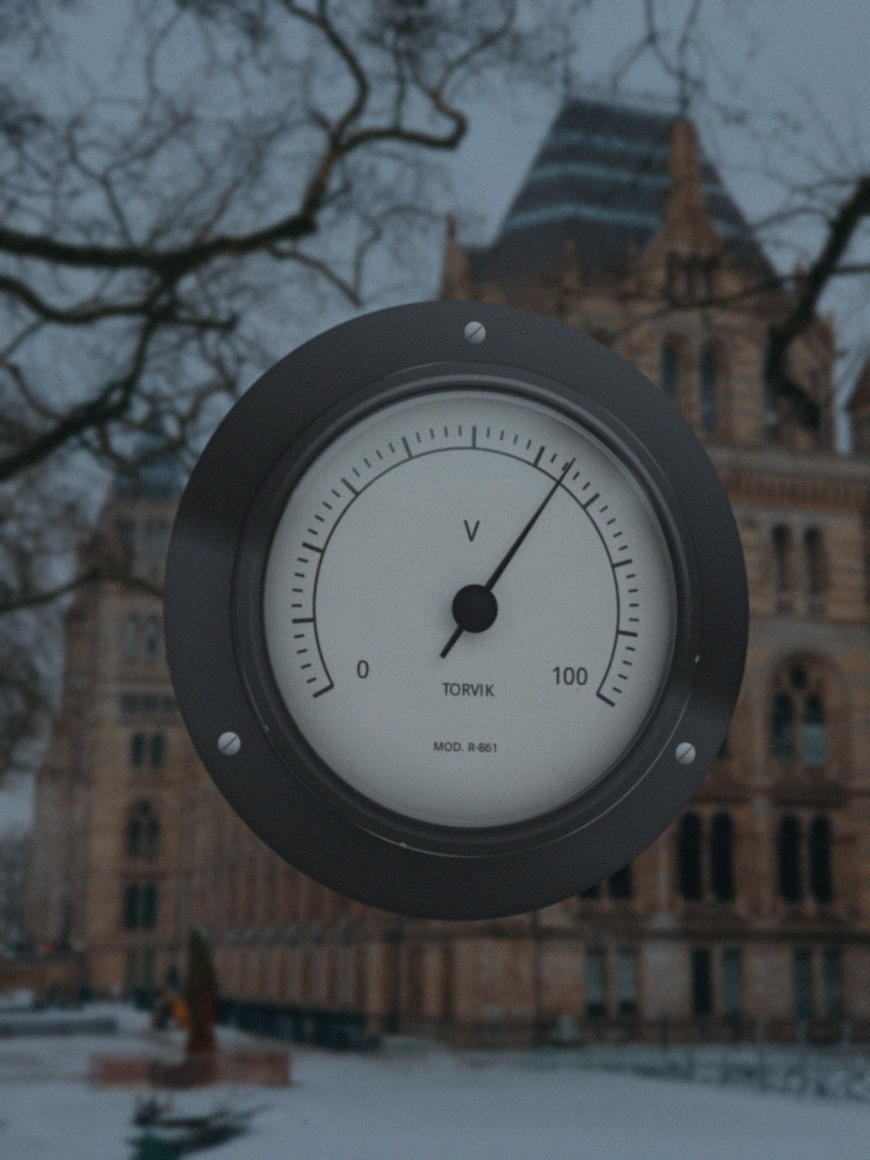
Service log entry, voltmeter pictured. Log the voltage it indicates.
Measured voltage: 64 V
